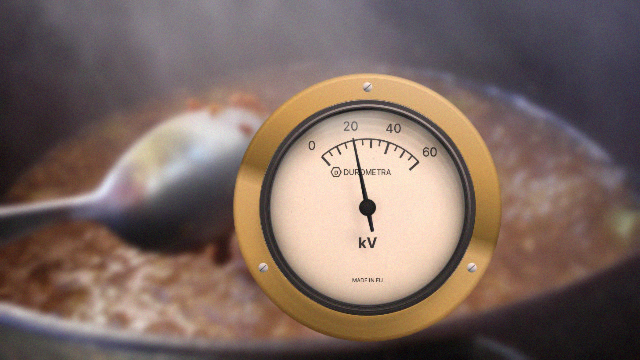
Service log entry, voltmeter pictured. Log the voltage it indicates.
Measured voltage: 20 kV
